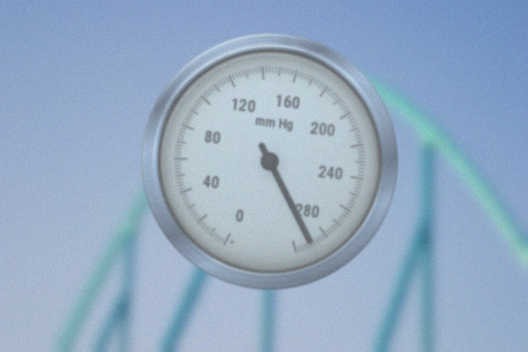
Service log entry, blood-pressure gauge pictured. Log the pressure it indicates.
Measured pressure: 290 mmHg
